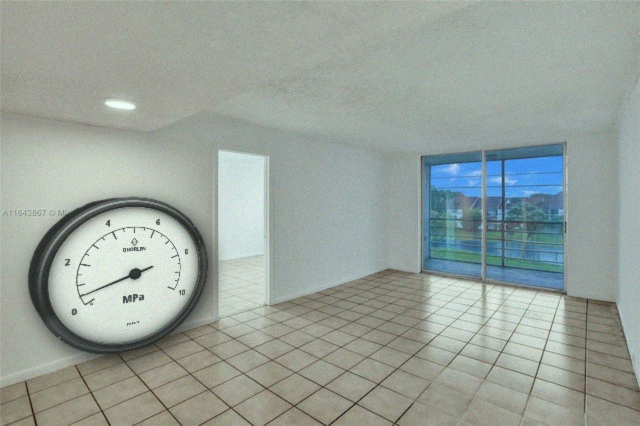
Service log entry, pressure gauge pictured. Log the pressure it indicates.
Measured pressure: 0.5 MPa
